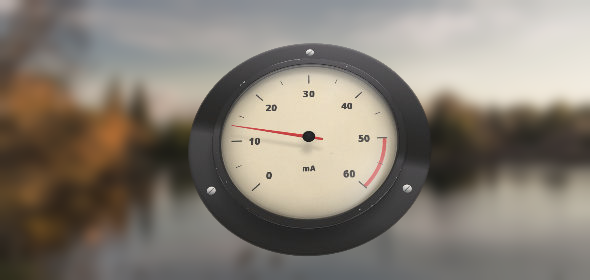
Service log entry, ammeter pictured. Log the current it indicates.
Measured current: 12.5 mA
